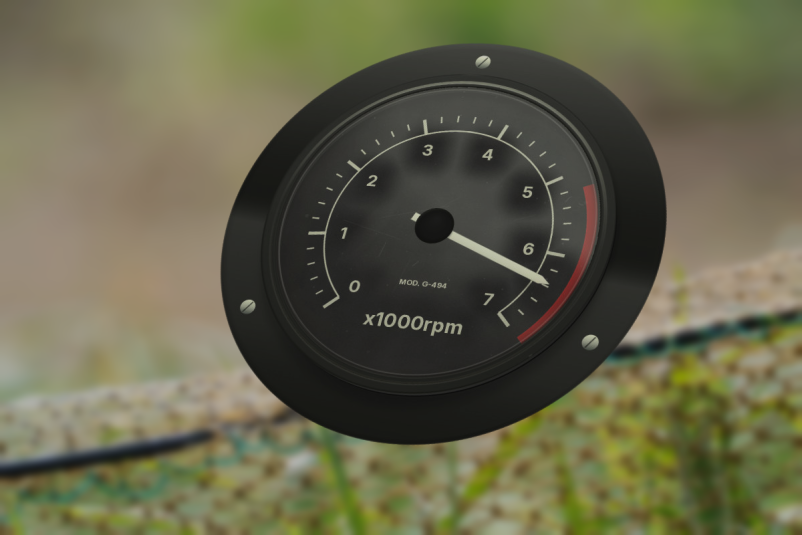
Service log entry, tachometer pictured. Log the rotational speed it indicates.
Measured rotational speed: 6400 rpm
